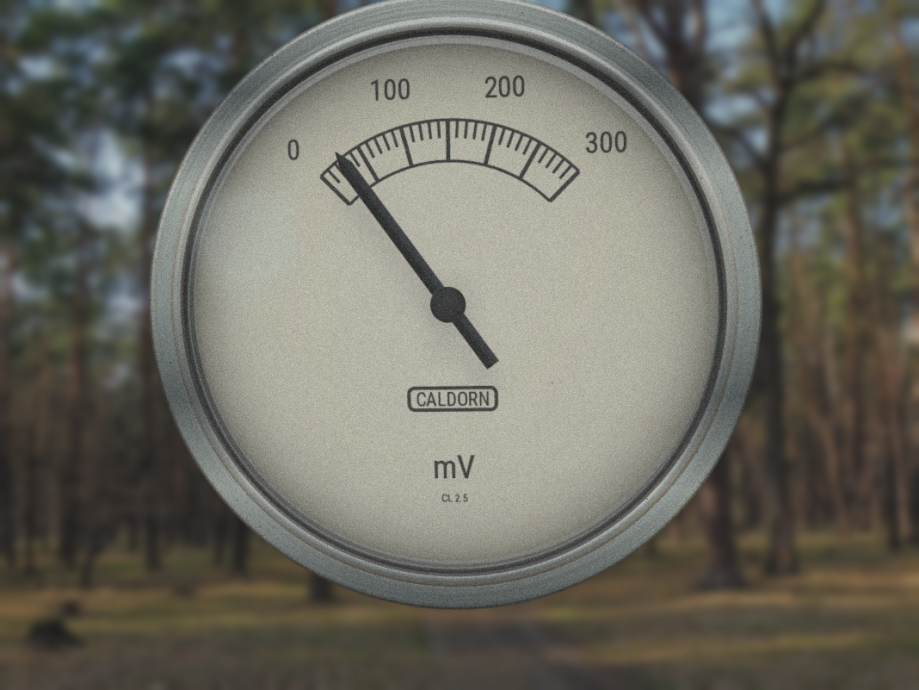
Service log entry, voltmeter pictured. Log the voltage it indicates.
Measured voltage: 30 mV
